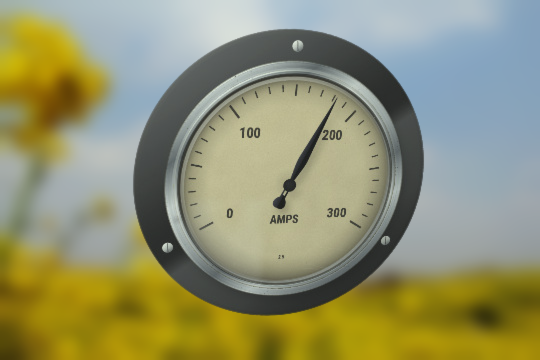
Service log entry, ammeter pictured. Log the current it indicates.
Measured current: 180 A
